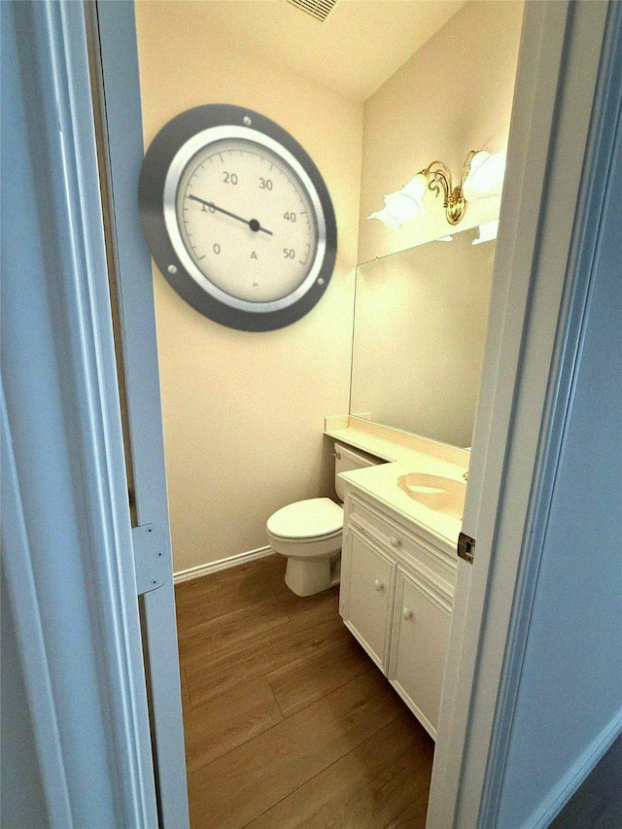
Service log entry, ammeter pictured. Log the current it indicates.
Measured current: 10 A
